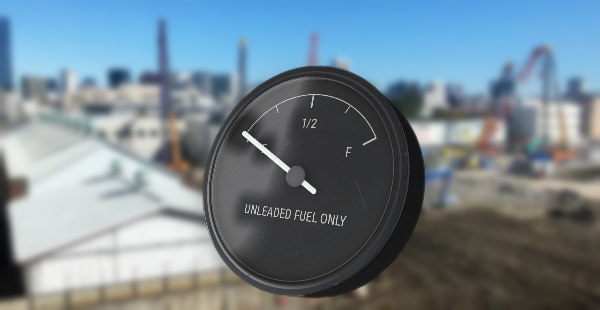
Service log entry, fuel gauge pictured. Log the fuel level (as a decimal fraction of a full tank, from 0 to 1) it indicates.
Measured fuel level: 0
